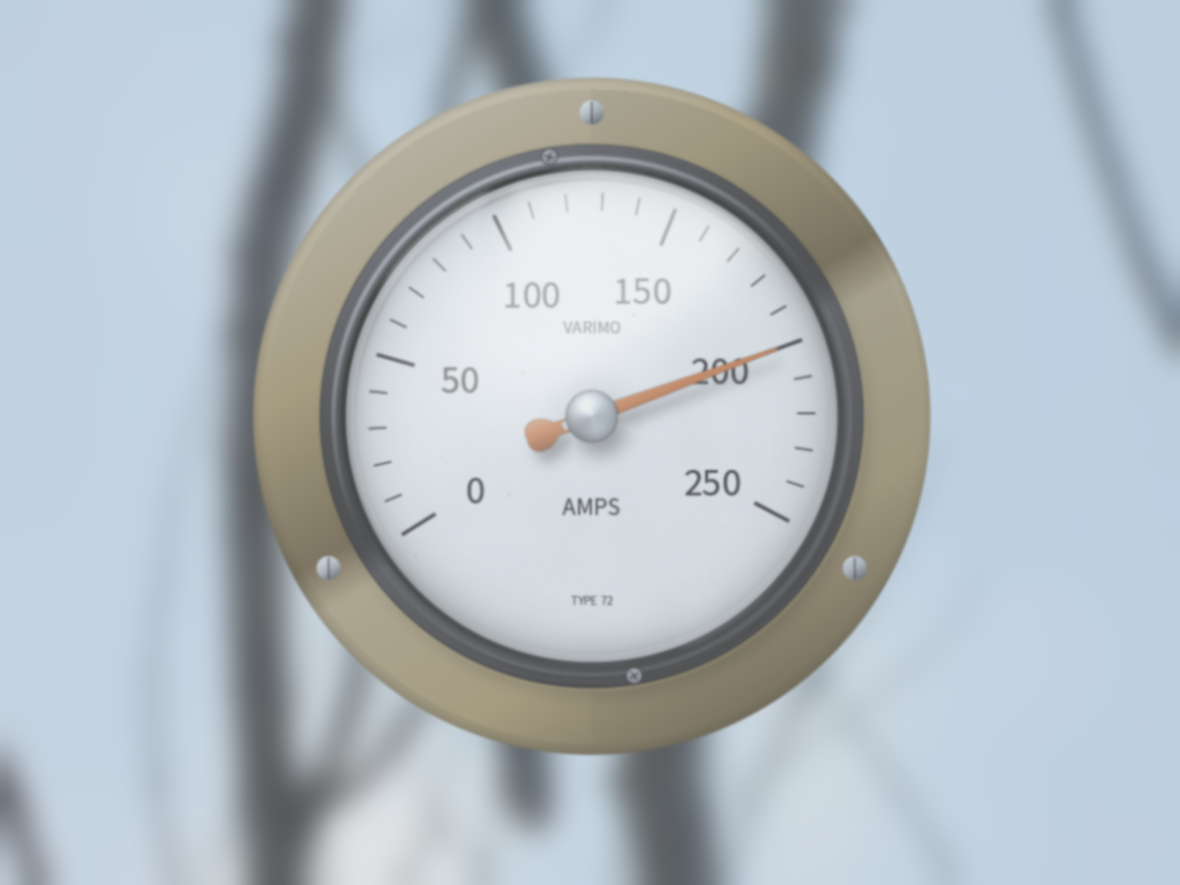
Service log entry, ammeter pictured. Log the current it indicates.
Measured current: 200 A
